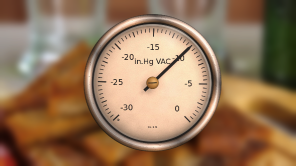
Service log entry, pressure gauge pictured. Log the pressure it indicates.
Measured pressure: -10 inHg
